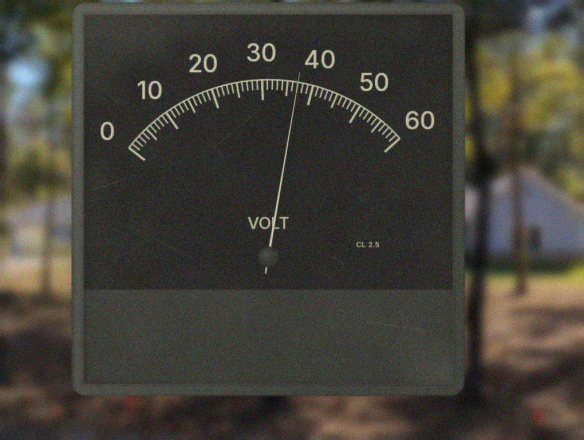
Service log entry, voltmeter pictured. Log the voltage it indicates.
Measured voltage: 37 V
